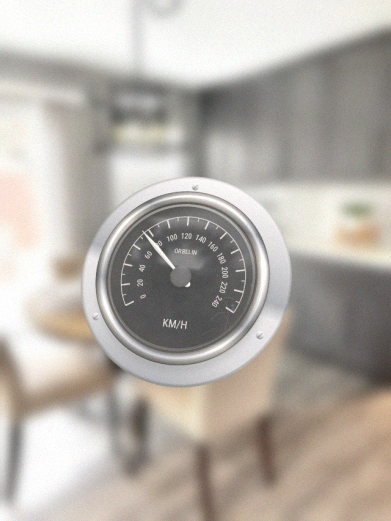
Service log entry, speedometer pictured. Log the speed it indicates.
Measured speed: 75 km/h
